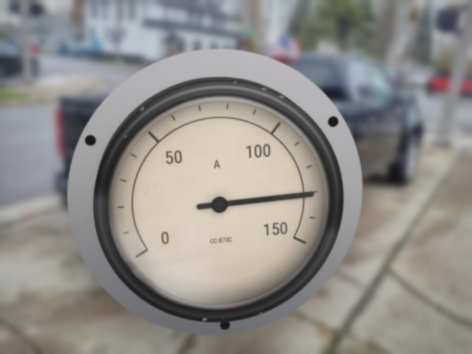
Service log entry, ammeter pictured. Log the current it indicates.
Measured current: 130 A
